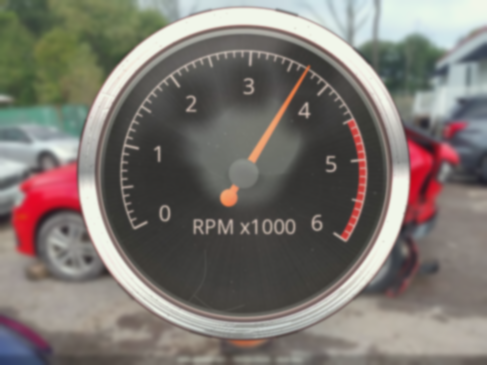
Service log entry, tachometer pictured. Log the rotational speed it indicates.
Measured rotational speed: 3700 rpm
